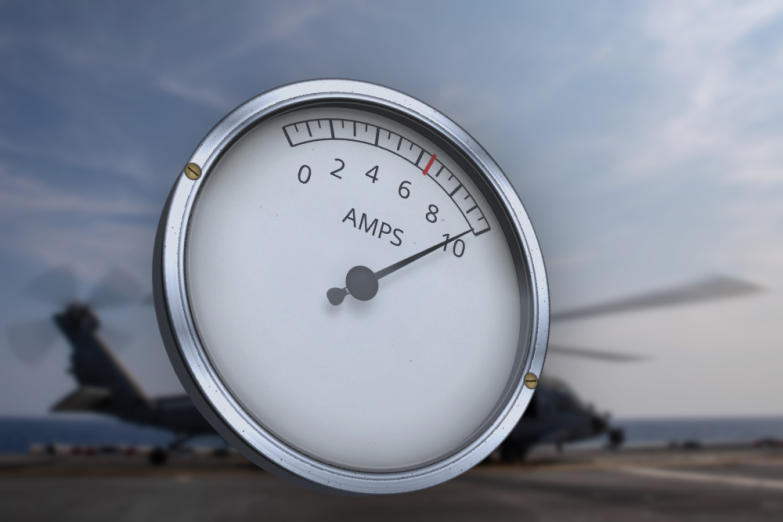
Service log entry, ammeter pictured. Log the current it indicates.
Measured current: 9.75 A
